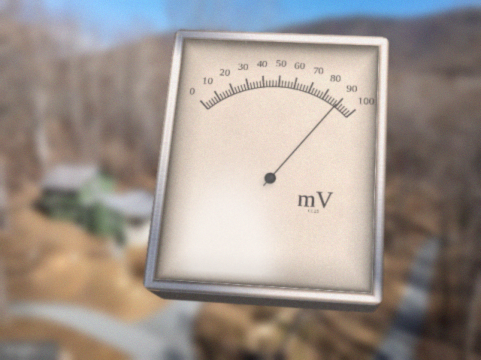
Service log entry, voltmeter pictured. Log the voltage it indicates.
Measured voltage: 90 mV
